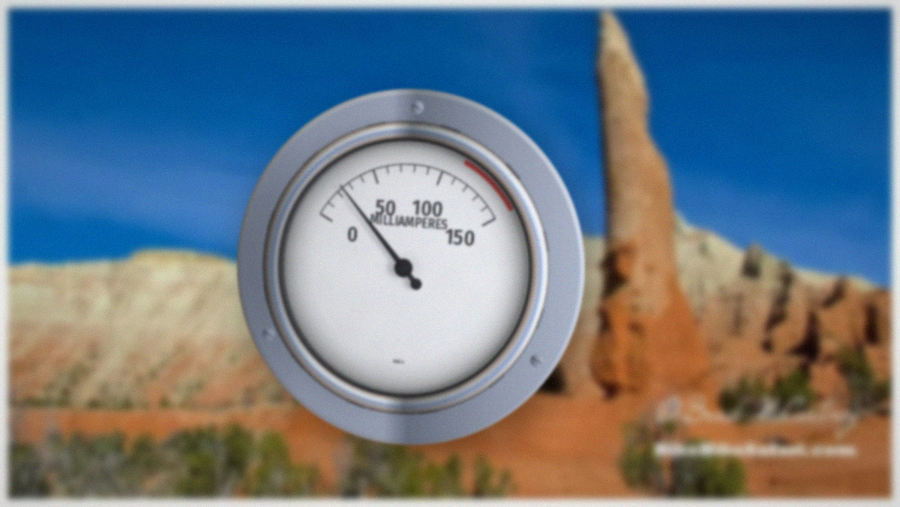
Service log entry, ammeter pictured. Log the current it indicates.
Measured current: 25 mA
